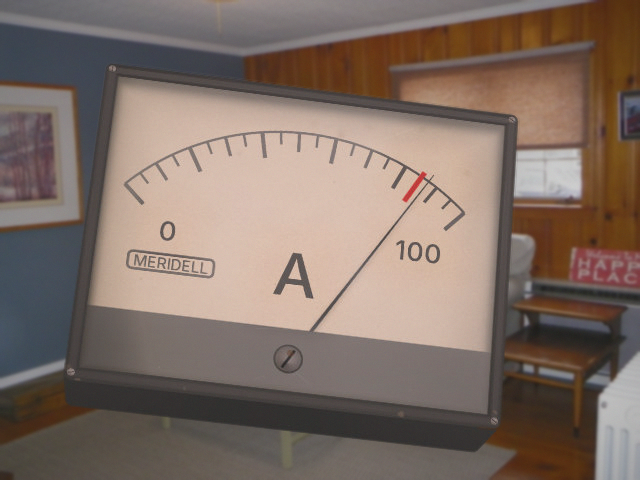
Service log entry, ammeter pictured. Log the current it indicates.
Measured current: 87.5 A
